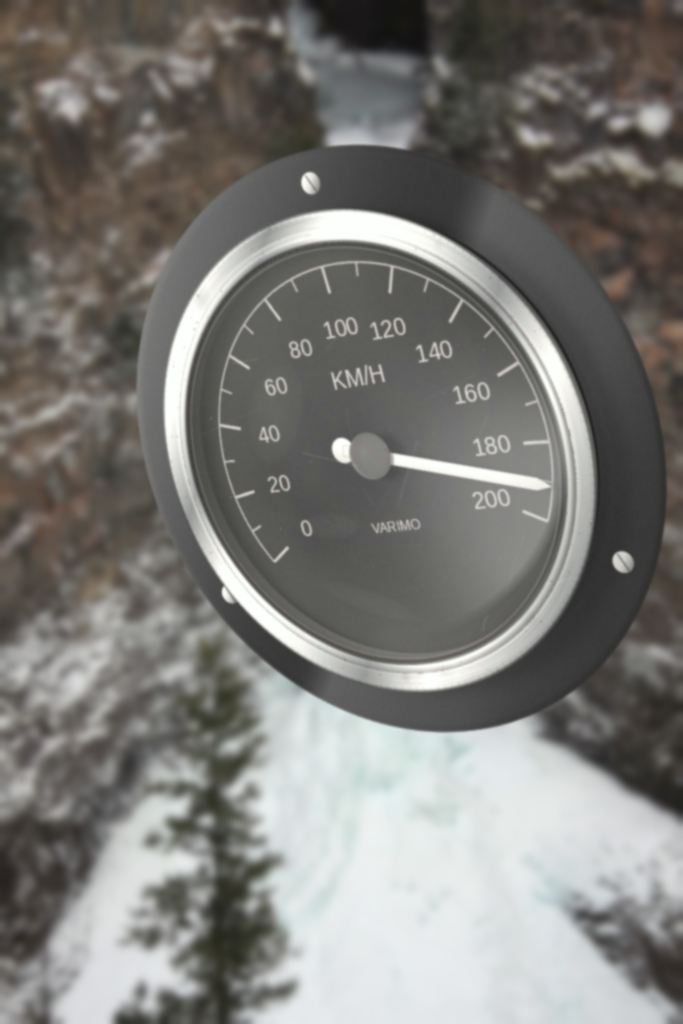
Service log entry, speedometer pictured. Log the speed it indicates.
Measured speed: 190 km/h
